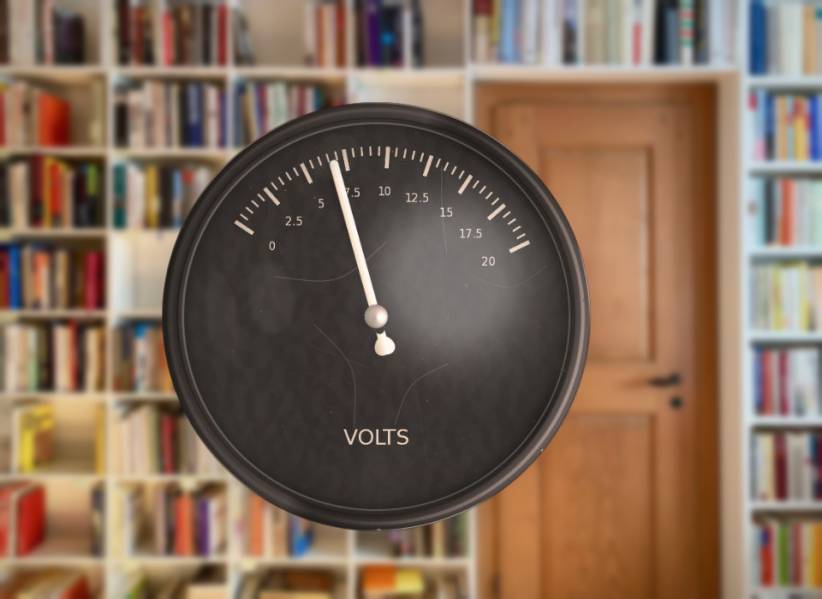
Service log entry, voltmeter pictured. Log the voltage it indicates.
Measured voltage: 6.75 V
